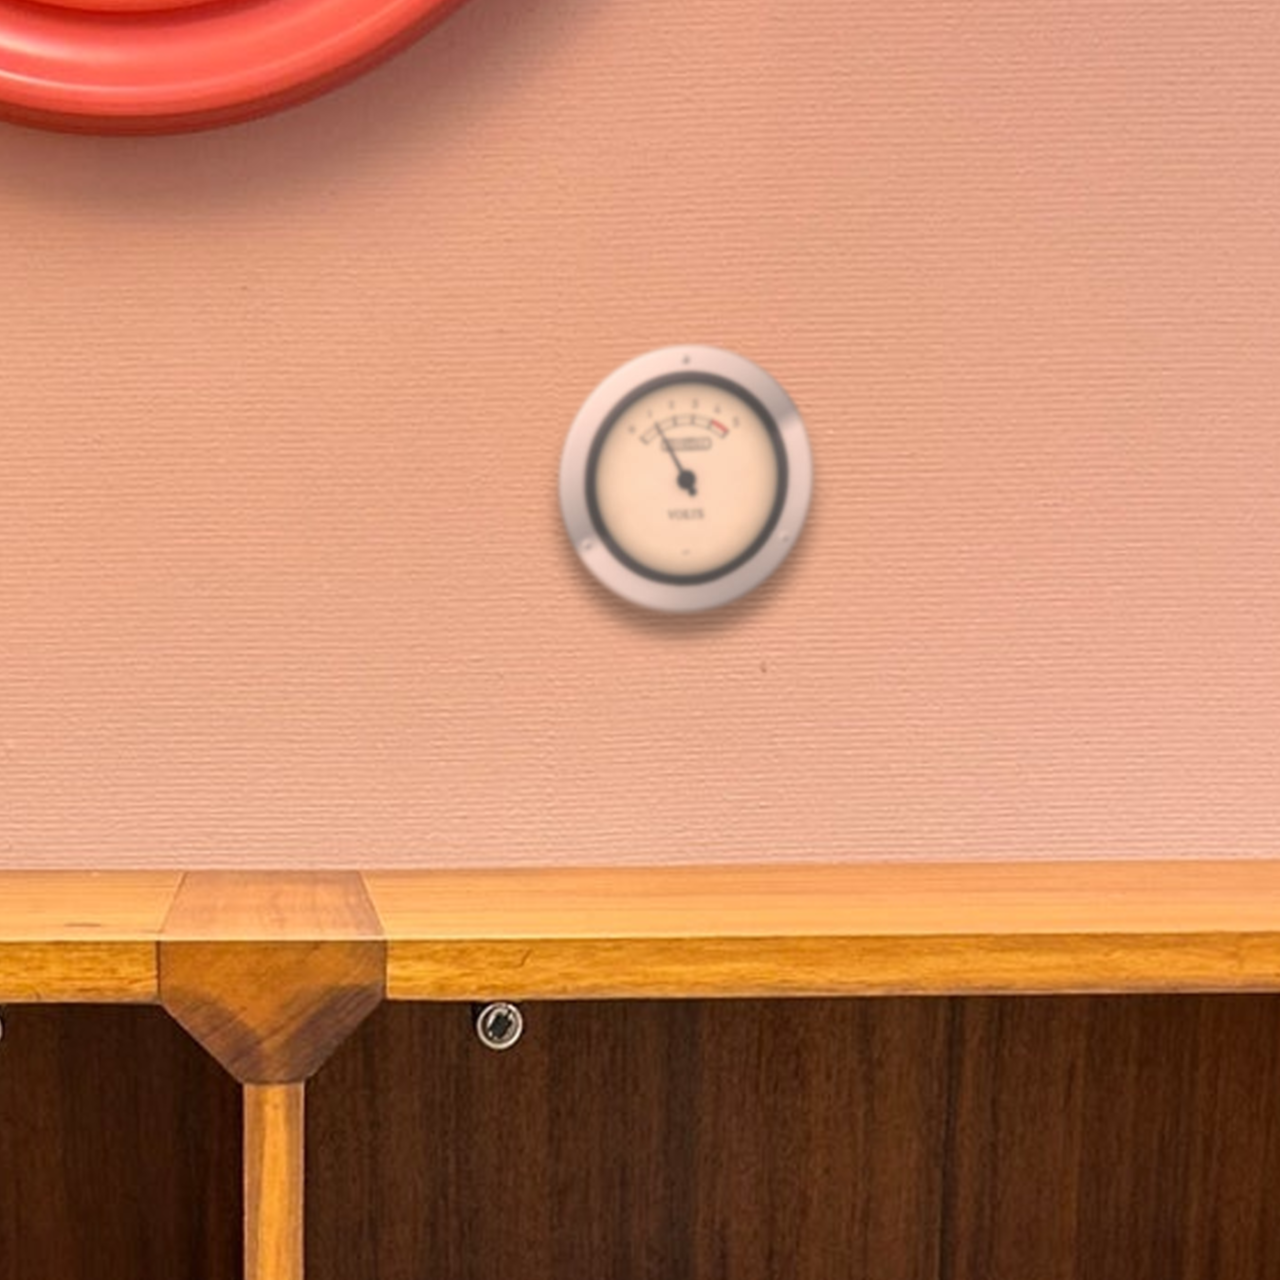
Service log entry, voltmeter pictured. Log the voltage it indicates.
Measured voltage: 1 V
